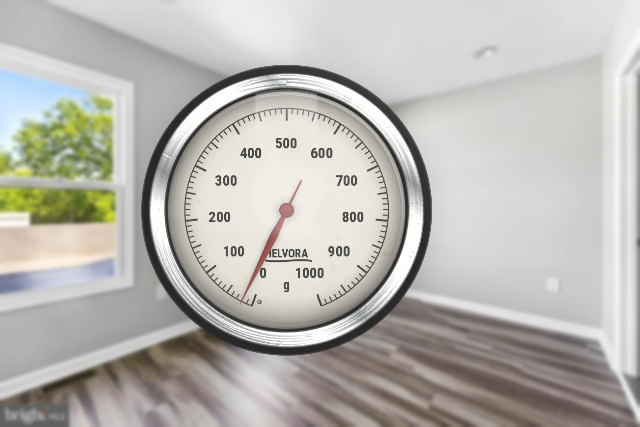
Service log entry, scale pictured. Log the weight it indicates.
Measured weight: 20 g
